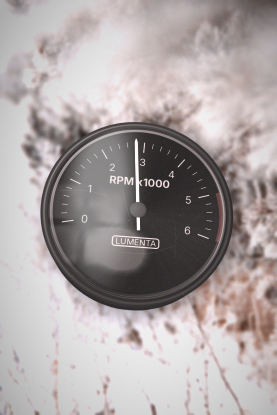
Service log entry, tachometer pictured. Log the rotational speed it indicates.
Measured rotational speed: 2800 rpm
